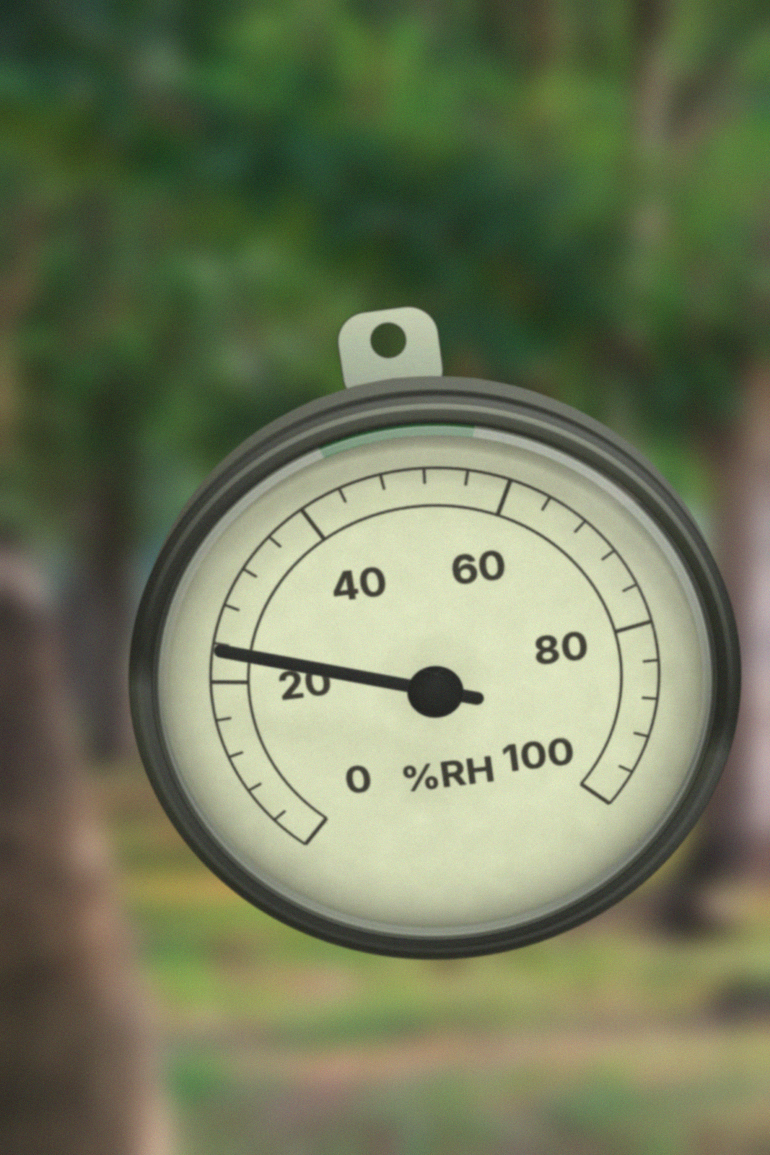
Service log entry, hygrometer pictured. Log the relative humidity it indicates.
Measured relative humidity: 24 %
